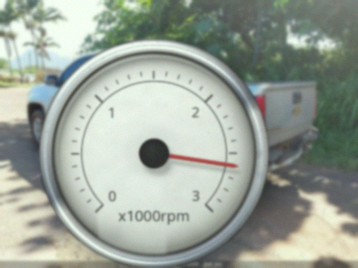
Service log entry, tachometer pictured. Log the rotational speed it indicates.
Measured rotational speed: 2600 rpm
